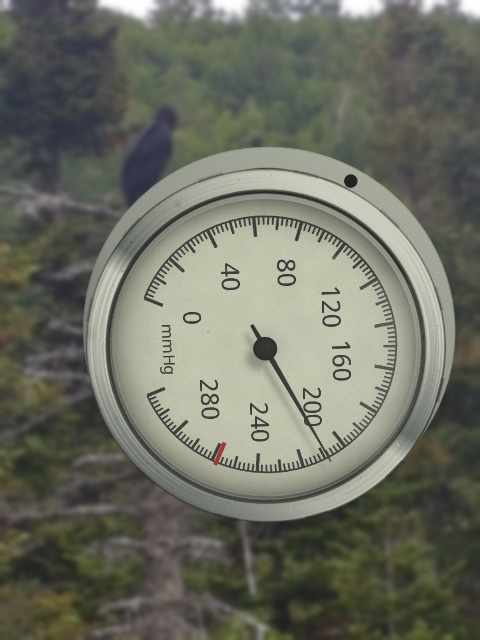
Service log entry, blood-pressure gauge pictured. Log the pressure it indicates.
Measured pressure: 208 mmHg
